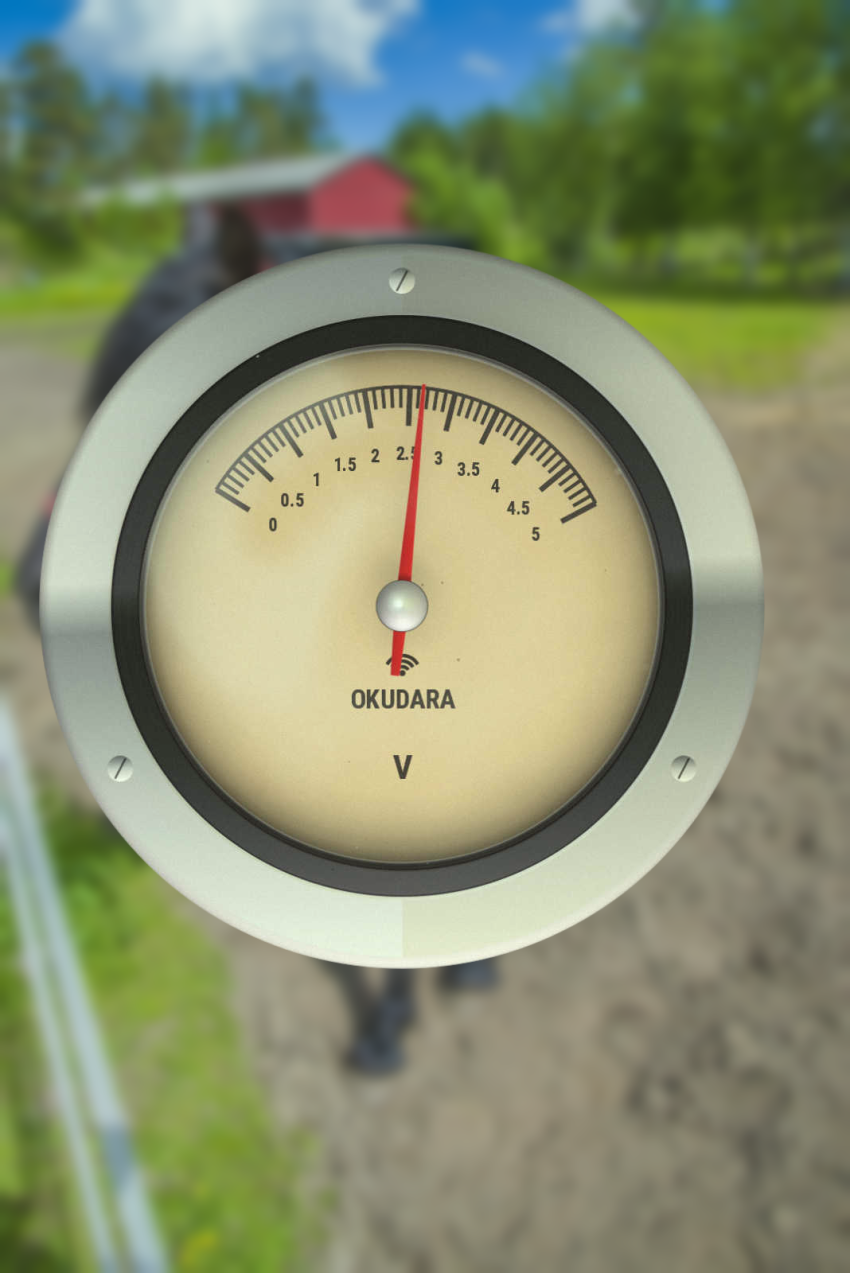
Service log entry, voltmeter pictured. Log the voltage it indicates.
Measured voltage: 2.65 V
